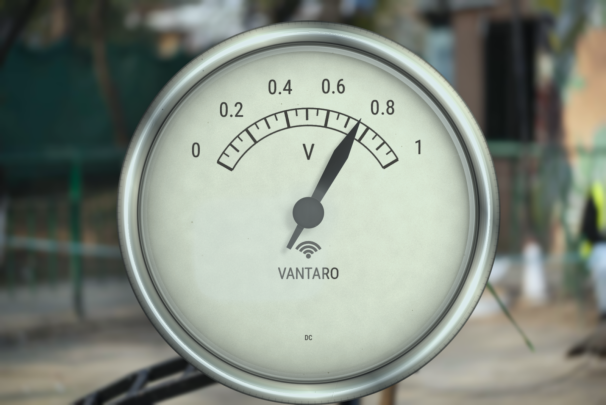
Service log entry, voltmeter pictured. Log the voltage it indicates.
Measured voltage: 0.75 V
